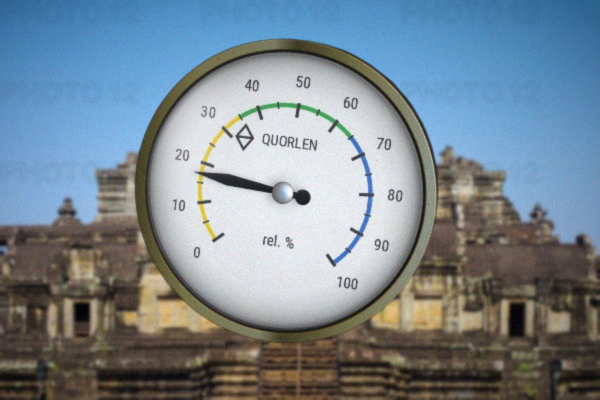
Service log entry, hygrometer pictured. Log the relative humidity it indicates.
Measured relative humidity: 17.5 %
